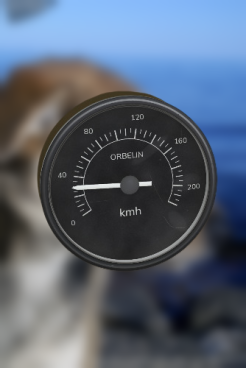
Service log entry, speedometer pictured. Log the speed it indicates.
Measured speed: 30 km/h
